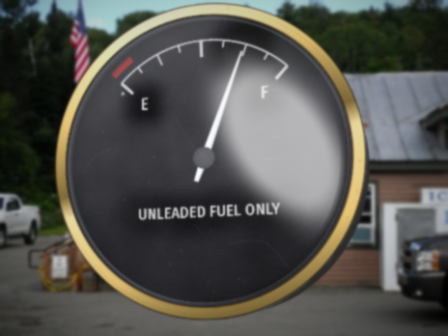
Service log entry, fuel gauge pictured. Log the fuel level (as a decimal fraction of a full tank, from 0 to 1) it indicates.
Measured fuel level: 0.75
